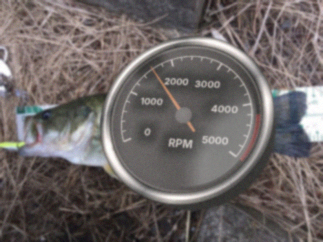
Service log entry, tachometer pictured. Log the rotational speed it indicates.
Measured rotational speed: 1600 rpm
